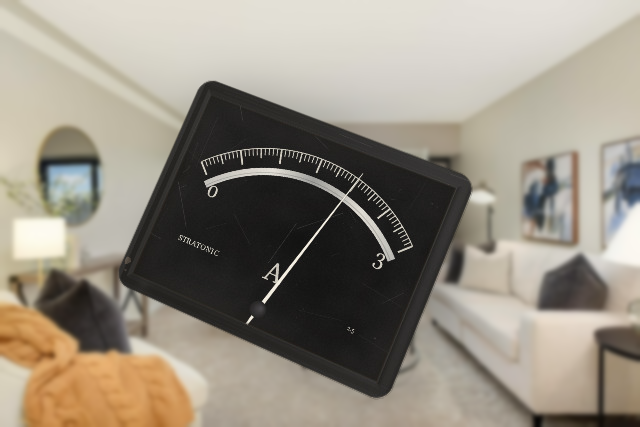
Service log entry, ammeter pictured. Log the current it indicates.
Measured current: 2 A
